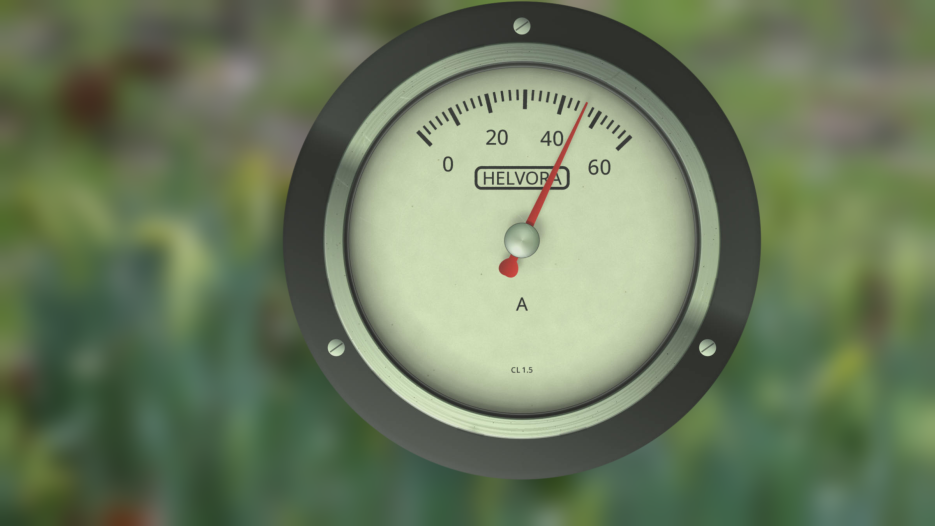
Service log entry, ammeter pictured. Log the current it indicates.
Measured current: 46 A
